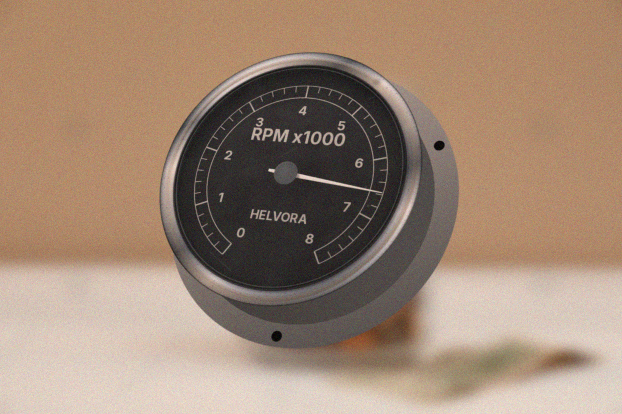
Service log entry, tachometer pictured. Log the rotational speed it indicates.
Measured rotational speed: 6600 rpm
